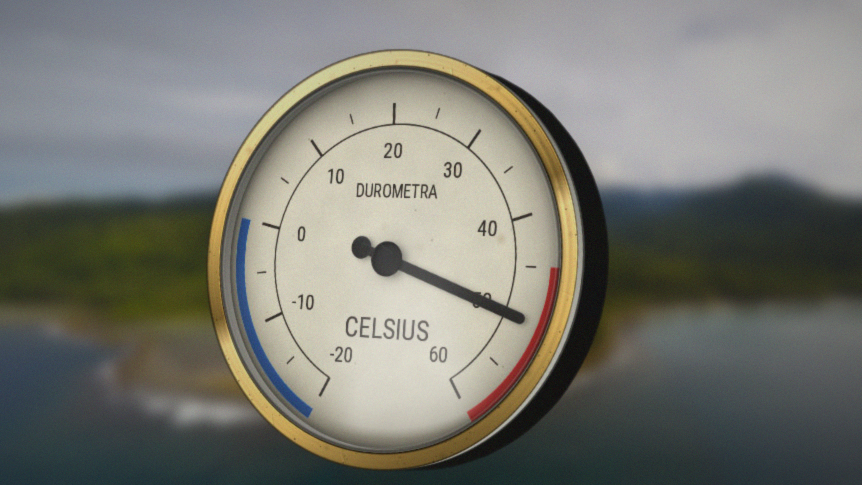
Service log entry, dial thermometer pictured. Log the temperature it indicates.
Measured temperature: 50 °C
